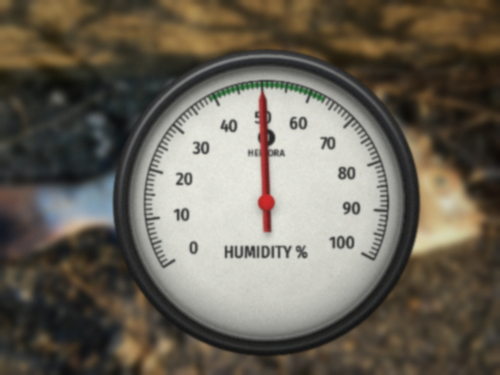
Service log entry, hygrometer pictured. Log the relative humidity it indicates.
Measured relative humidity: 50 %
